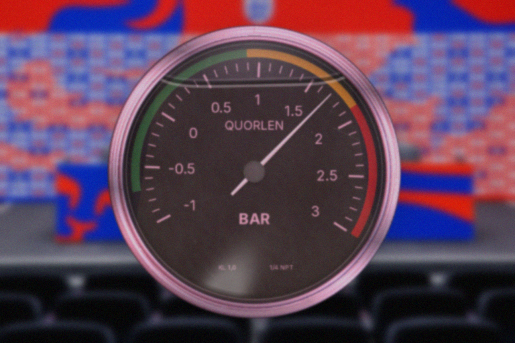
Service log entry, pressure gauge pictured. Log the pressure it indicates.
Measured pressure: 1.7 bar
